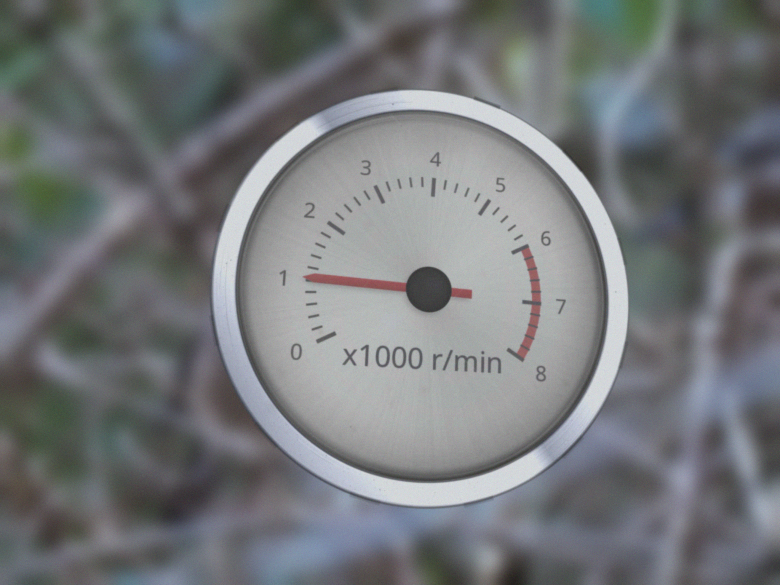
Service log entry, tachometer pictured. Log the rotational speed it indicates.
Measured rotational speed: 1000 rpm
